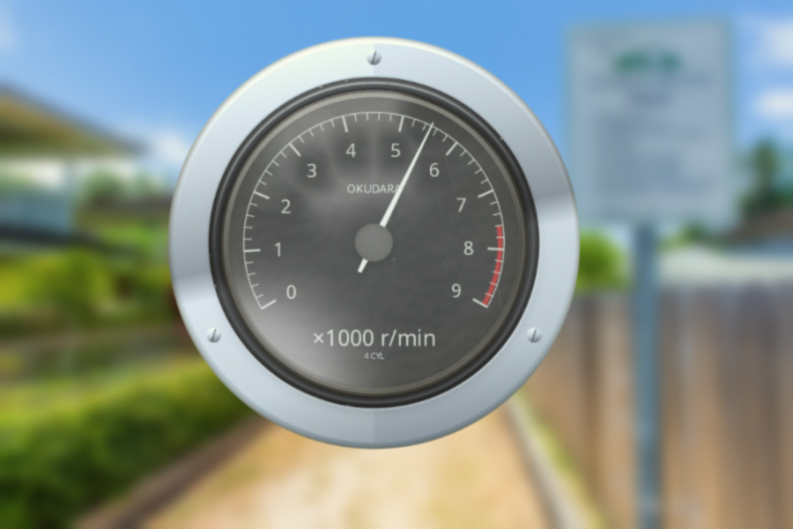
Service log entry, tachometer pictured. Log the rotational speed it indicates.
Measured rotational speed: 5500 rpm
